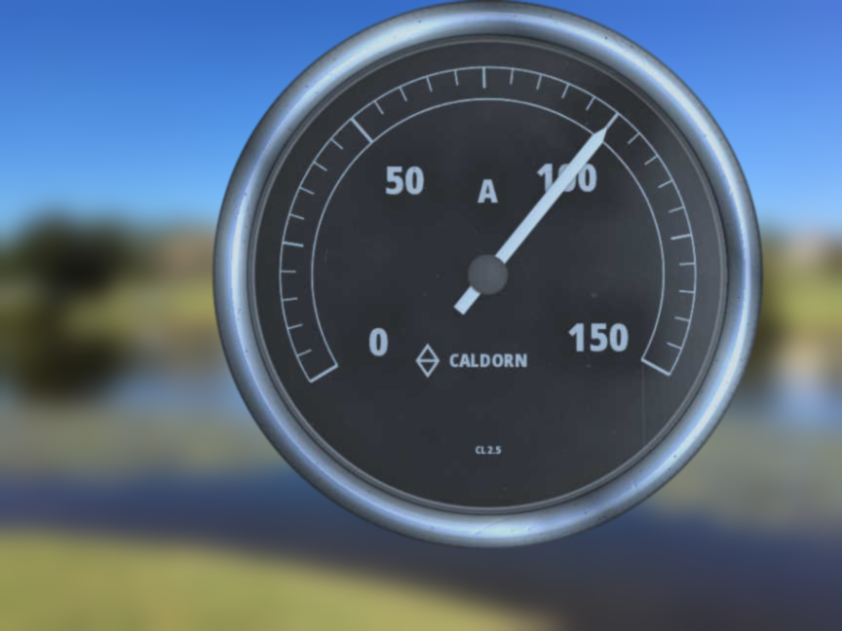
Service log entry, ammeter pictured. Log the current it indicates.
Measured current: 100 A
